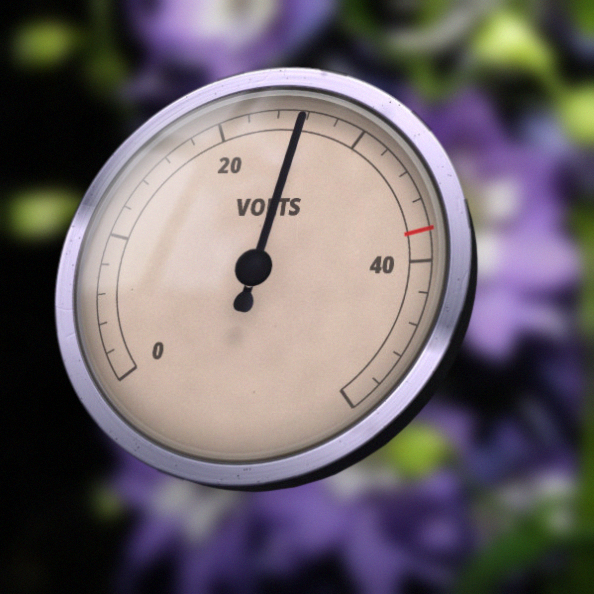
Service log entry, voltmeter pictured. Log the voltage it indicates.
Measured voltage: 26 V
